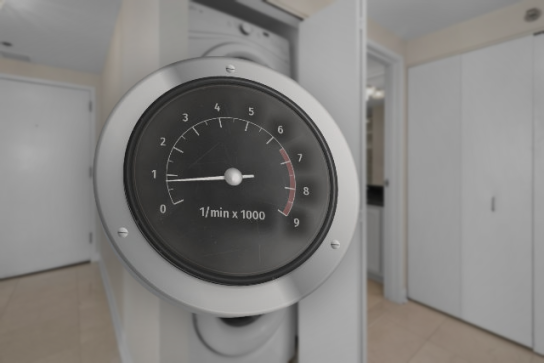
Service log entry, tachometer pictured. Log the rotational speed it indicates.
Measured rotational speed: 750 rpm
